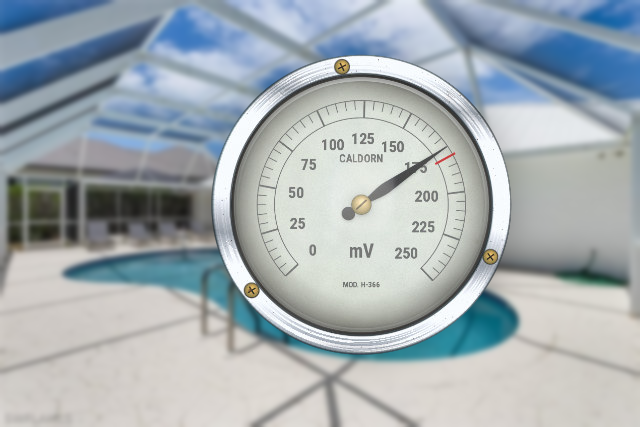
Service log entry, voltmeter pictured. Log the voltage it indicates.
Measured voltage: 175 mV
